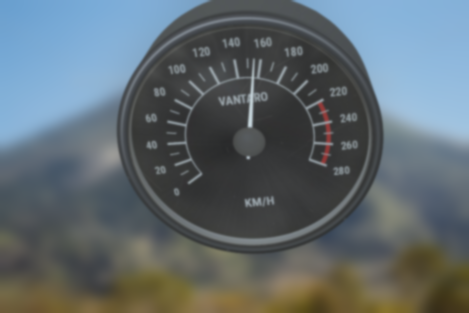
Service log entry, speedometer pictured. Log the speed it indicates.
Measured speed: 155 km/h
